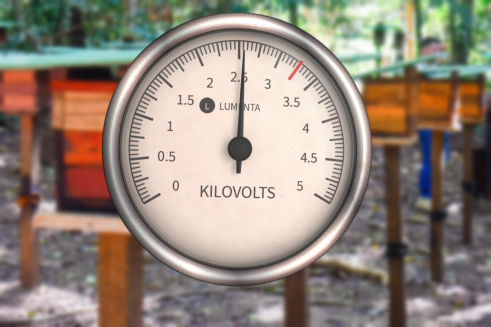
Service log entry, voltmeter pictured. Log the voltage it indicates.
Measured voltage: 2.55 kV
